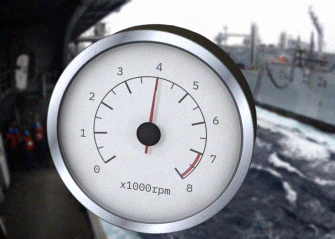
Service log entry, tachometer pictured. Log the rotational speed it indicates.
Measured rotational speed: 4000 rpm
